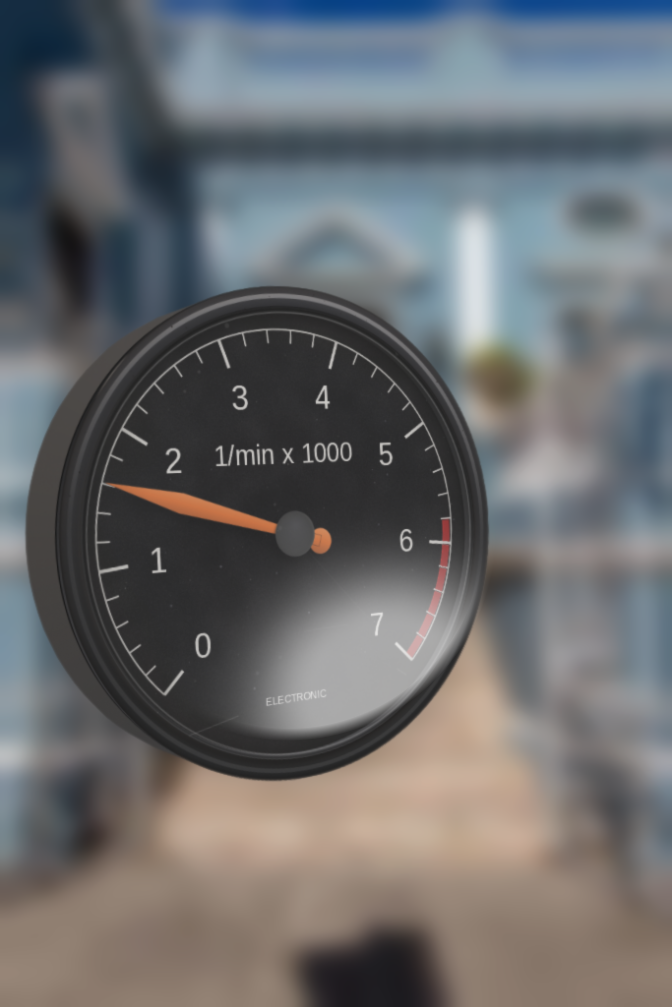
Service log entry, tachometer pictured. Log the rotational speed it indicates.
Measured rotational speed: 1600 rpm
